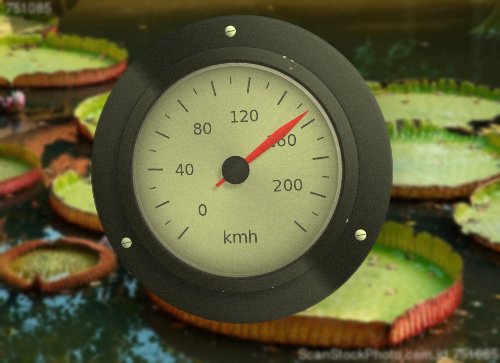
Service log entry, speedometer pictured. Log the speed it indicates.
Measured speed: 155 km/h
